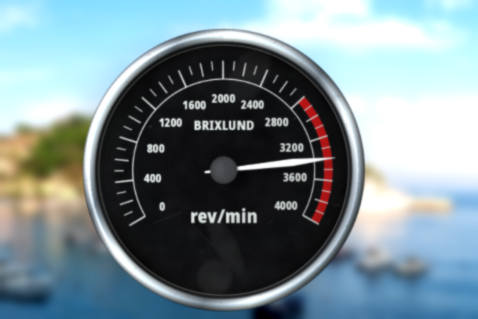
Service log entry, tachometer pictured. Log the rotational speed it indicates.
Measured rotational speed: 3400 rpm
